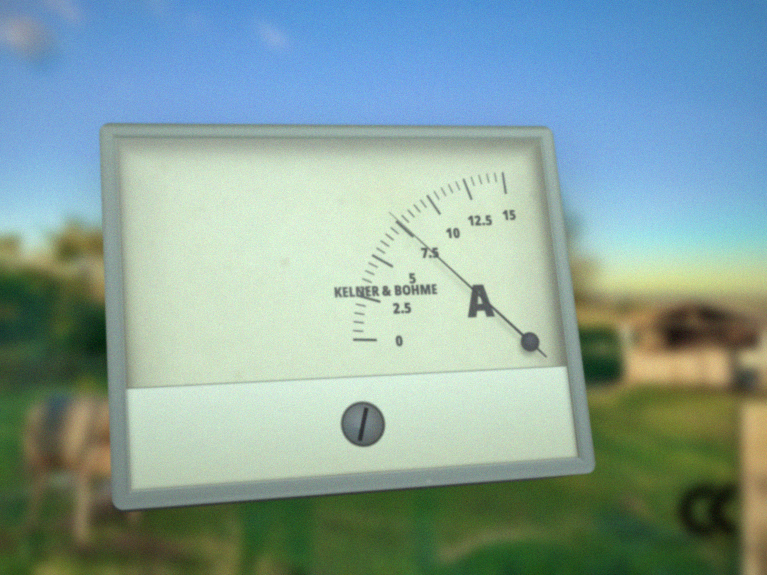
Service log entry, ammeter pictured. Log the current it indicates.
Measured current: 7.5 A
